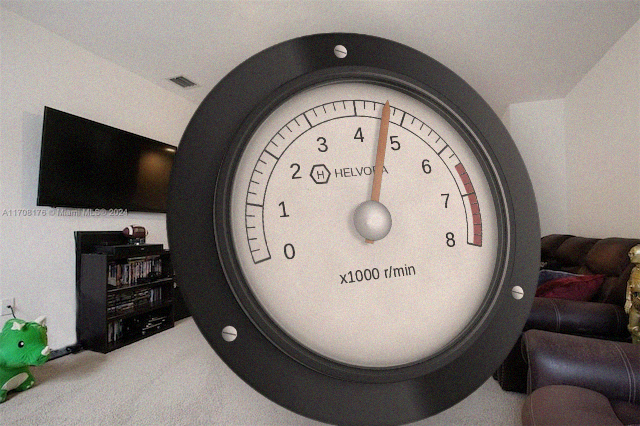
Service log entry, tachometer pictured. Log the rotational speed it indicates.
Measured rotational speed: 4600 rpm
